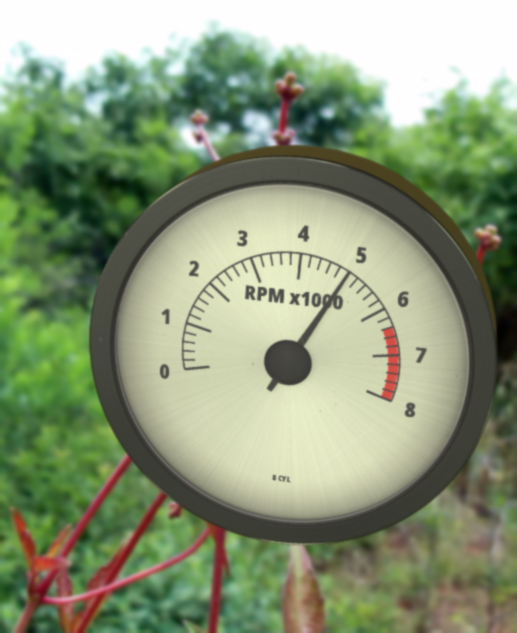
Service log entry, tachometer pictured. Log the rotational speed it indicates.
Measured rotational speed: 5000 rpm
